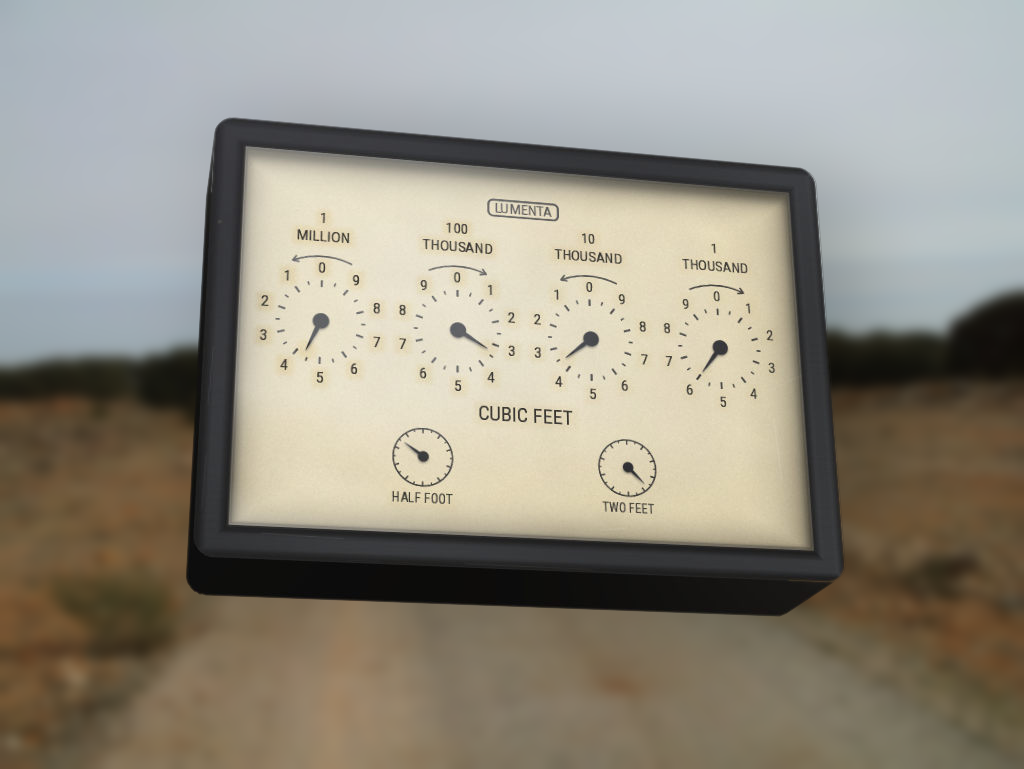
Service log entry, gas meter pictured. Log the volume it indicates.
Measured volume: 433600 ft³
